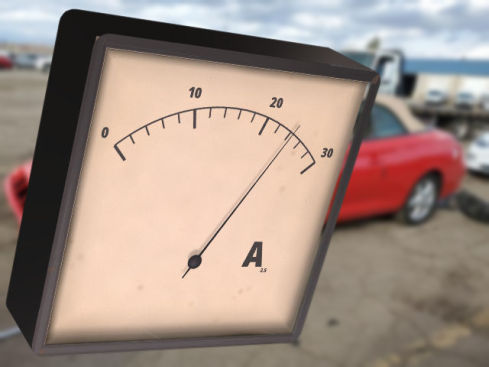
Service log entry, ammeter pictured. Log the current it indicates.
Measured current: 24 A
